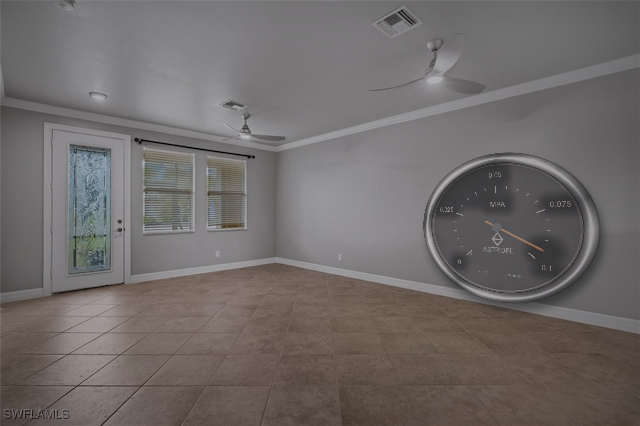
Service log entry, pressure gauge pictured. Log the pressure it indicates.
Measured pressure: 0.095 MPa
